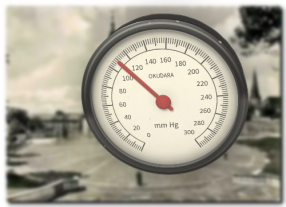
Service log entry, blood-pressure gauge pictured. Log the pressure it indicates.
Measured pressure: 110 mmHg
